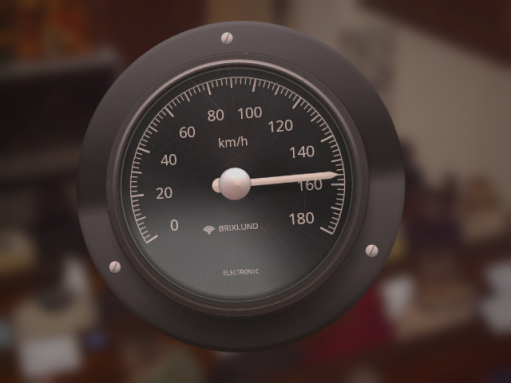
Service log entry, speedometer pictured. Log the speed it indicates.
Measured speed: 156 km/h
